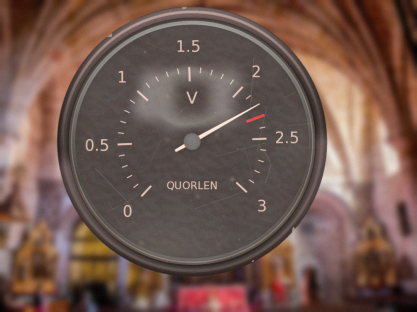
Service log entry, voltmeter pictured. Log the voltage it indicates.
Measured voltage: 2.2 V
